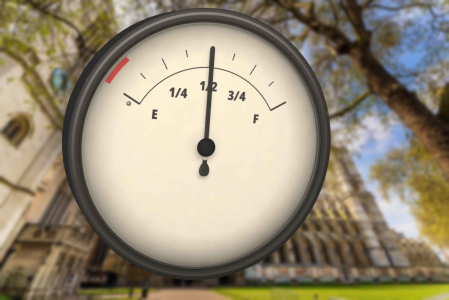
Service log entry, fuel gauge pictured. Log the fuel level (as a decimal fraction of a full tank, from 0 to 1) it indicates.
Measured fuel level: 0.5
